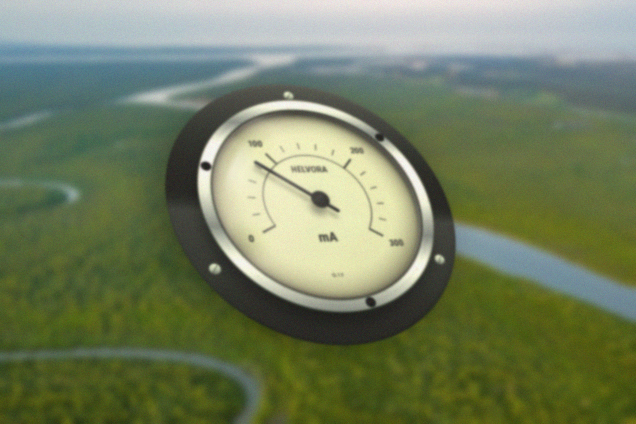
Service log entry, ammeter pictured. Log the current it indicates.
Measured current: 80 mA
